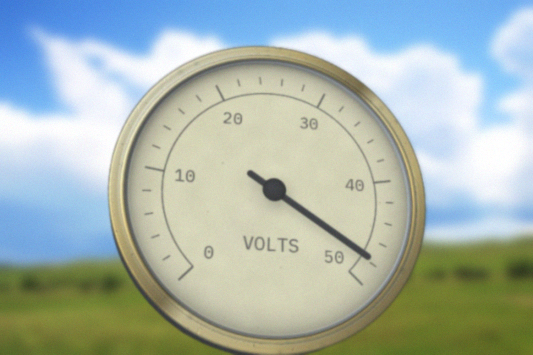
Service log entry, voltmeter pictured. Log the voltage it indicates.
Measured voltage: 48 V
